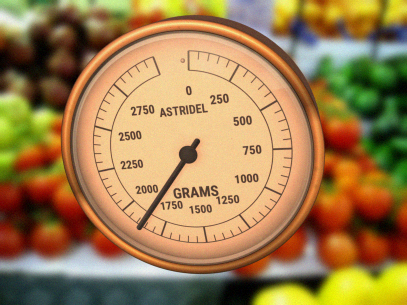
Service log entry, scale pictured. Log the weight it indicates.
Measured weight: 1875 g
